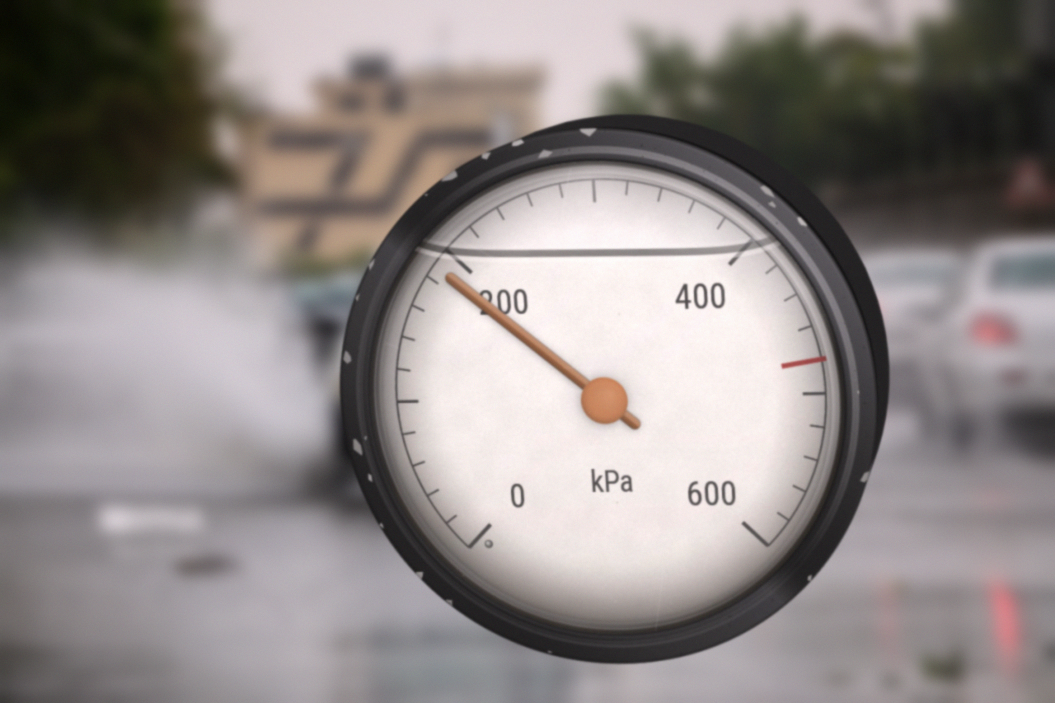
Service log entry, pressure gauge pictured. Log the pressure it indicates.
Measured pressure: 190 kPa
